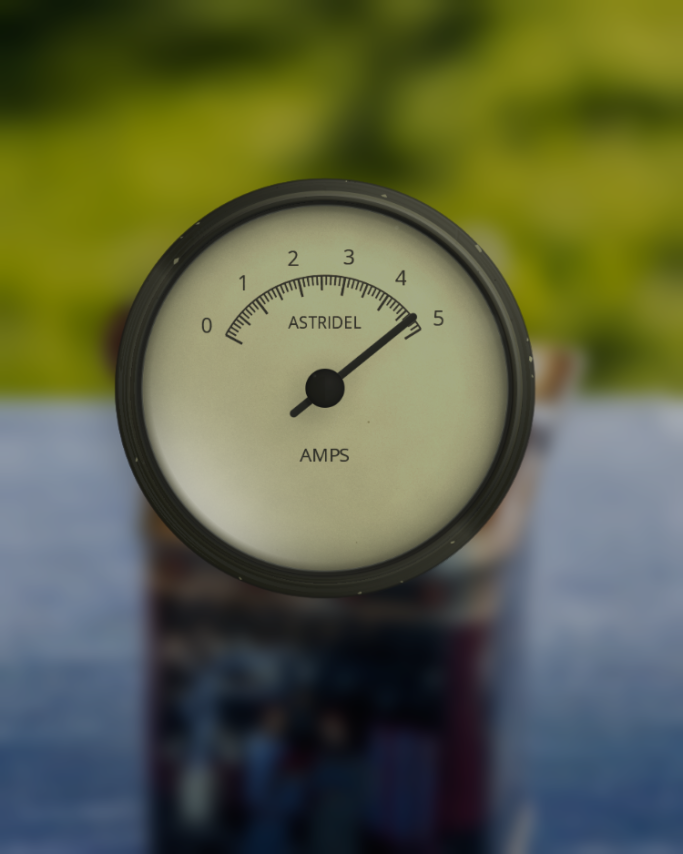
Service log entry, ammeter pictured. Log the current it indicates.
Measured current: 4.7 A
